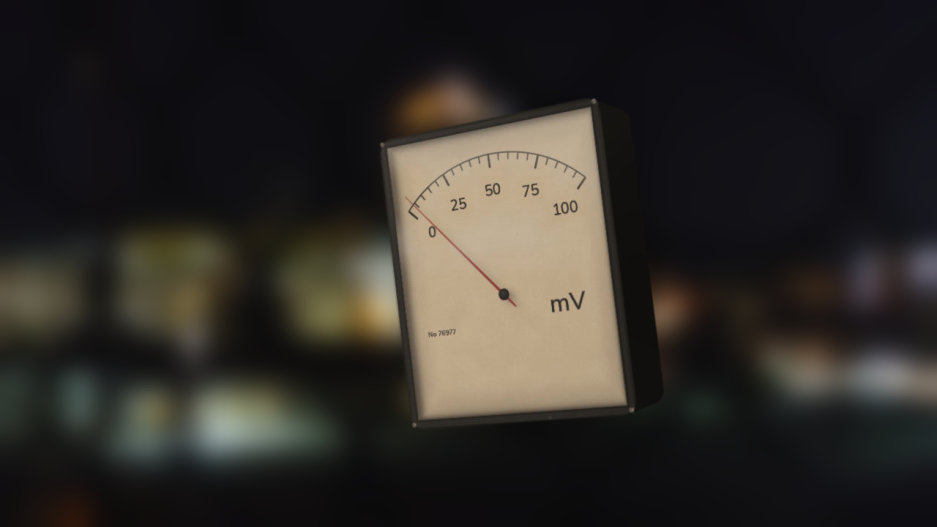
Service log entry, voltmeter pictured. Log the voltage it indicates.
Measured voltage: 5 mV
